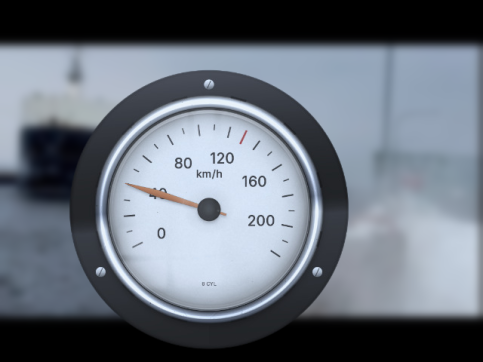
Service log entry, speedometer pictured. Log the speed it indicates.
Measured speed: 40 km/h
